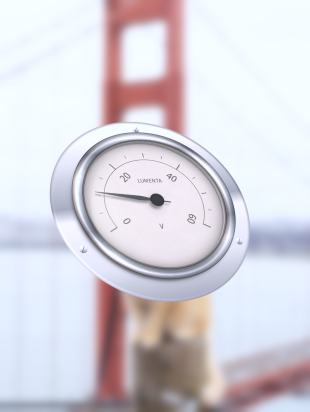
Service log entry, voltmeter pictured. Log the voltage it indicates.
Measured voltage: 10 V
